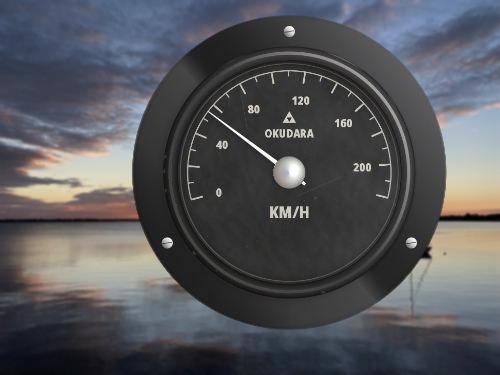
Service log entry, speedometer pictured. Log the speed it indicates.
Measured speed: 55 km/h
